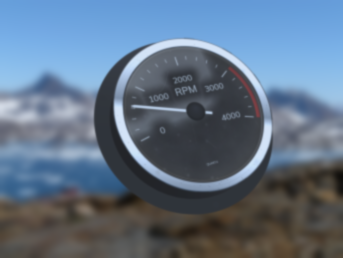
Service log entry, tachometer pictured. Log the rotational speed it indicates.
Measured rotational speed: 600 rpm
